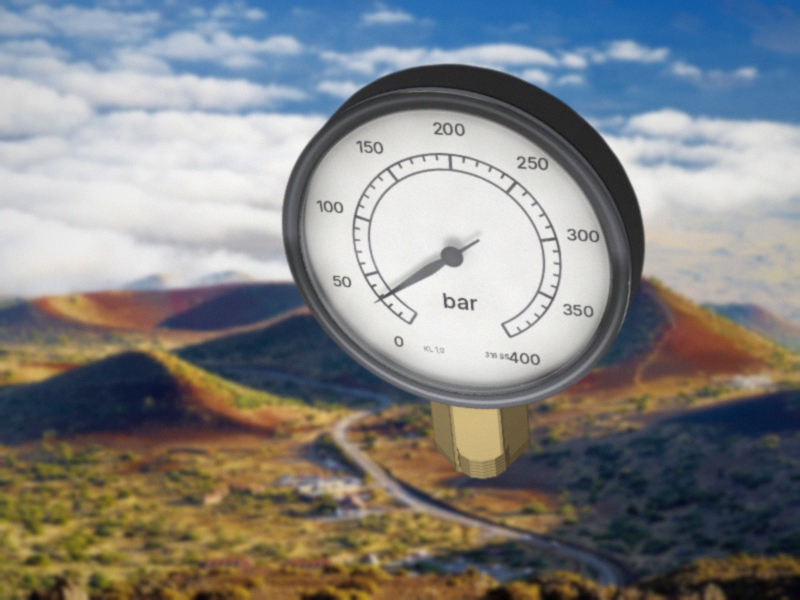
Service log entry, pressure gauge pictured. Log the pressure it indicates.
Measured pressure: 30 bar
